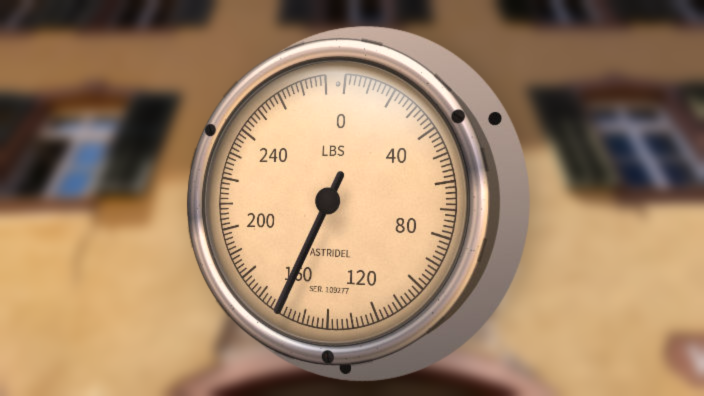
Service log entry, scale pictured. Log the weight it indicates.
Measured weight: 160 lb
